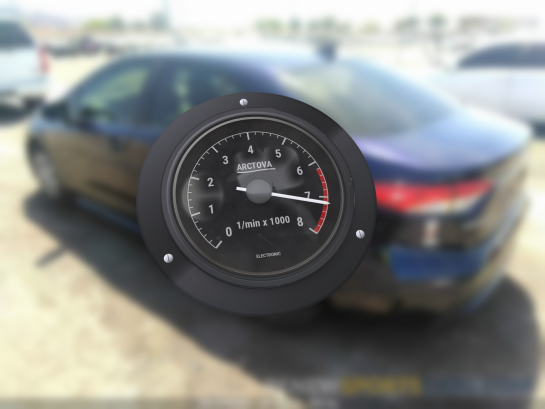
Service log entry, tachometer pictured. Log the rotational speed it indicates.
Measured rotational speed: 7200 rpm
